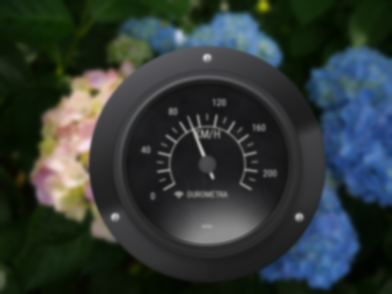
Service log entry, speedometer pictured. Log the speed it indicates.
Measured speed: 90 km/h
